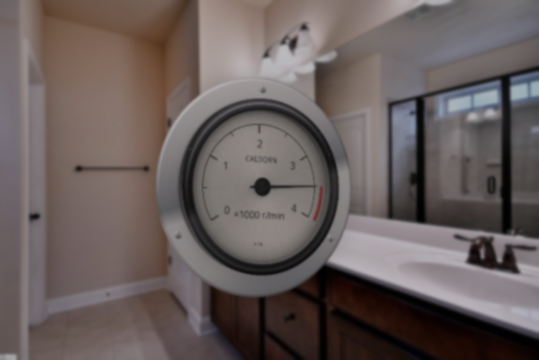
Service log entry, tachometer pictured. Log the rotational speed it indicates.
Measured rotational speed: 3500 rpm
